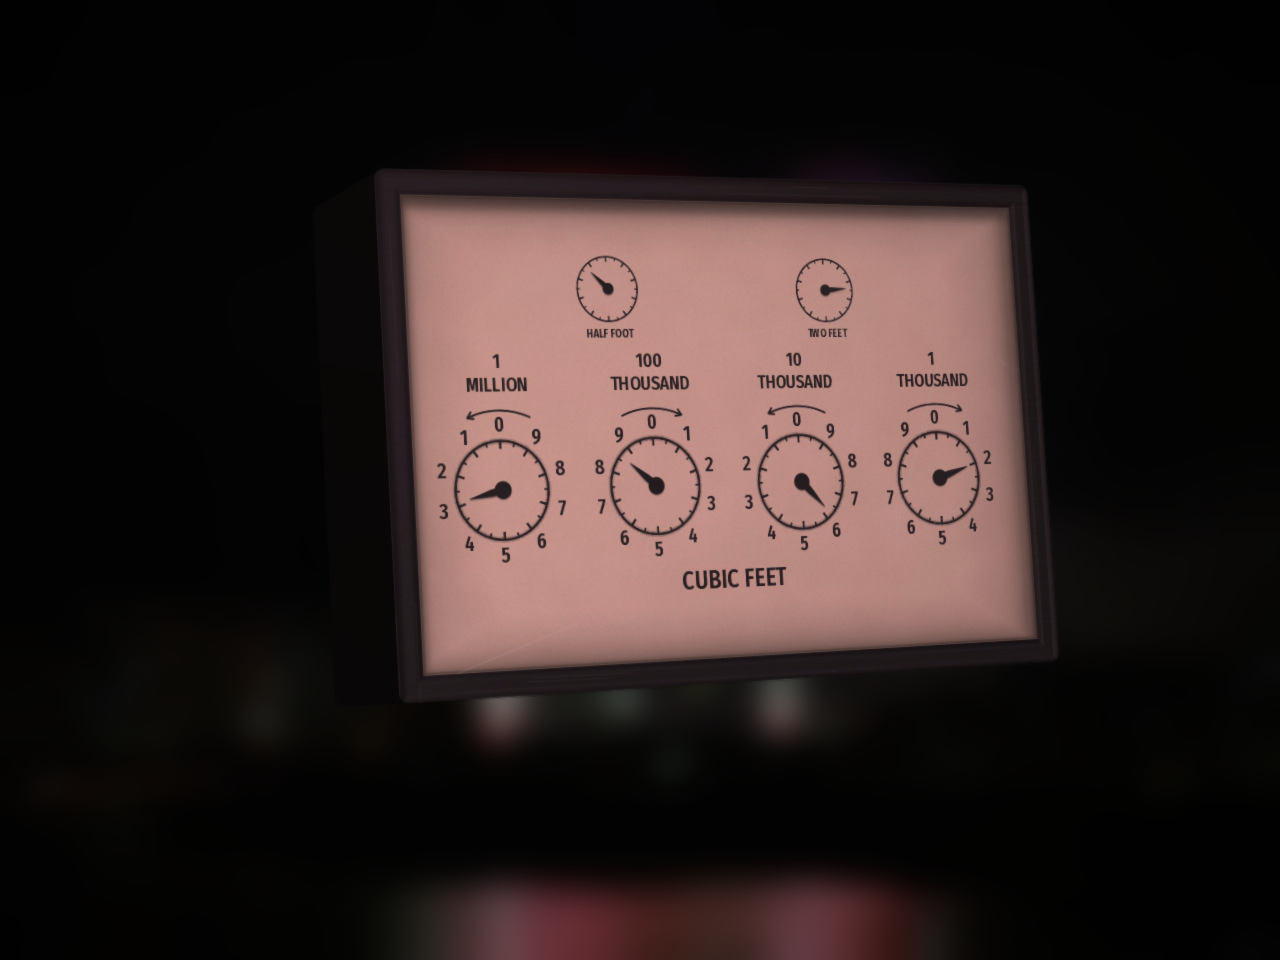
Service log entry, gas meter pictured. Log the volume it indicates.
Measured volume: 286200 ft³
